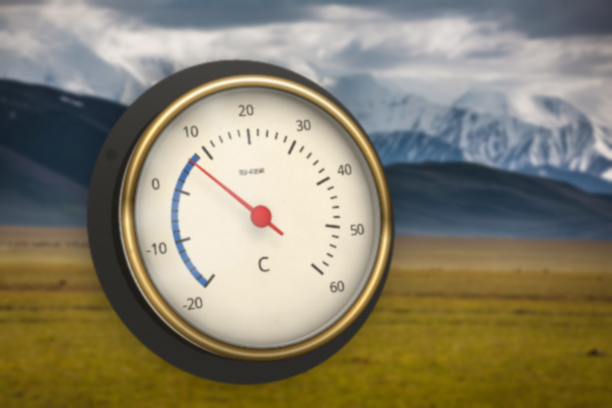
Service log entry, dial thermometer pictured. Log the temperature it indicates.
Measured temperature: 6 °C
